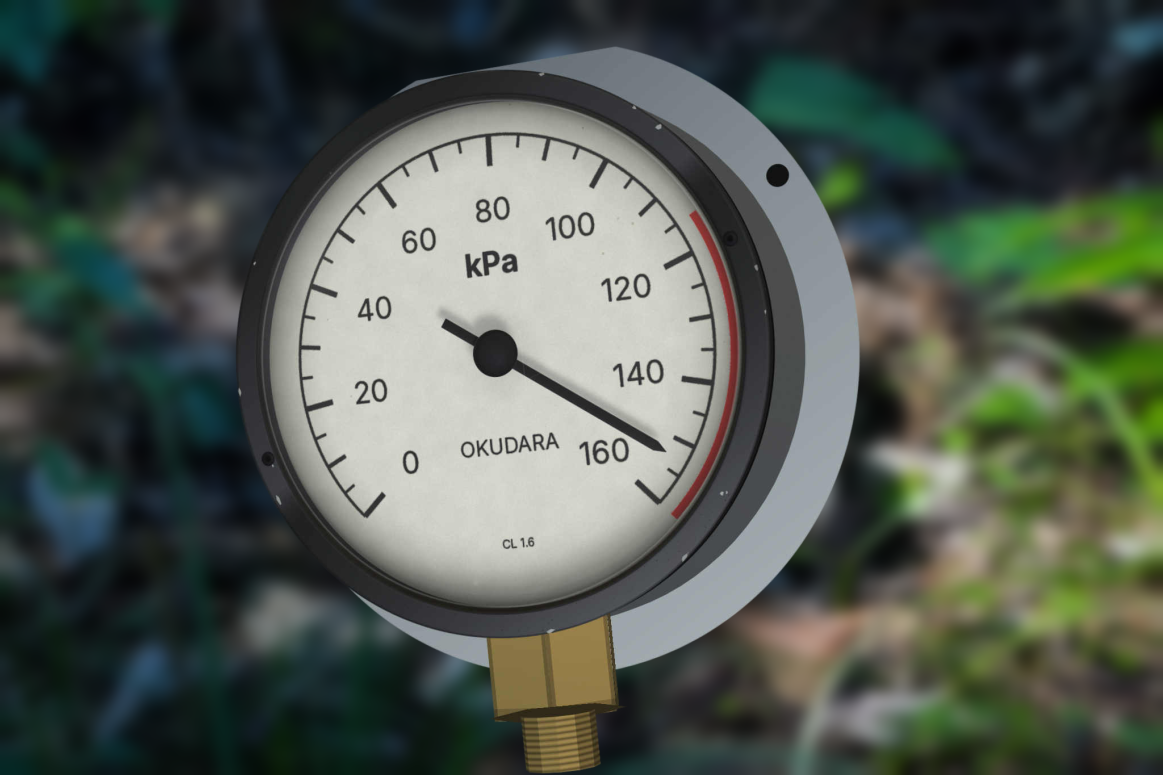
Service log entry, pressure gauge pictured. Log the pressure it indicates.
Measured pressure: 152.5 kPa
